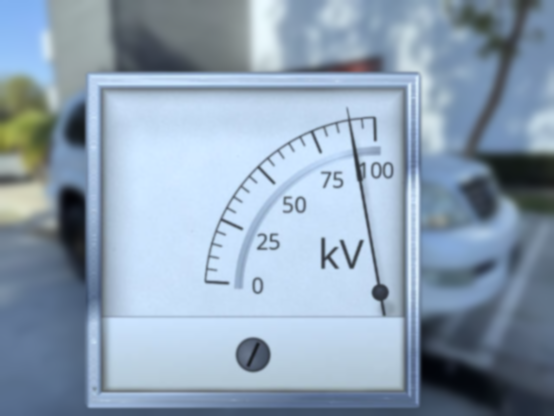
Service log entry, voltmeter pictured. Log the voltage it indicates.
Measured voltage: 90 kV
